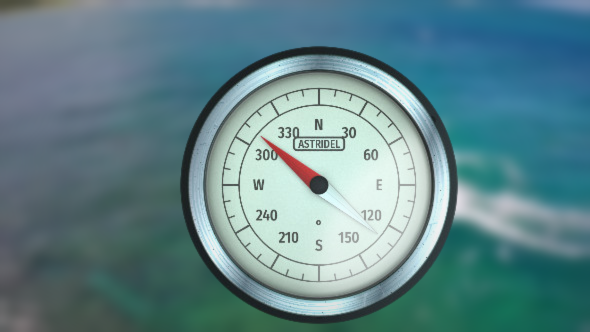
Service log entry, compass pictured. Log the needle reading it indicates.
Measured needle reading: 310 °
